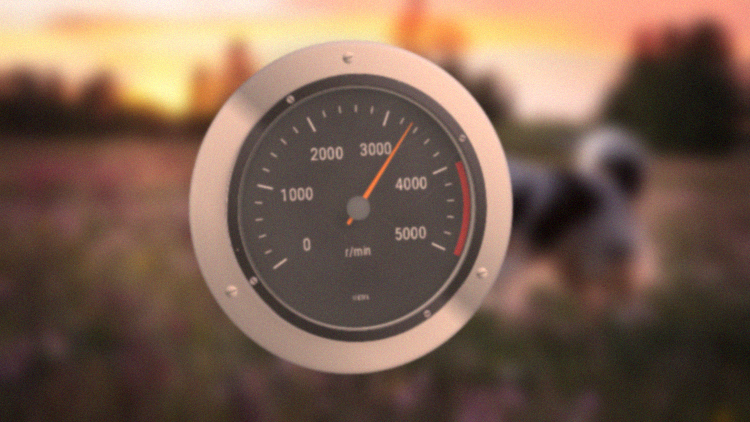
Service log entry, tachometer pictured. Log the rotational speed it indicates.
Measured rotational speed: 3300 rpm
